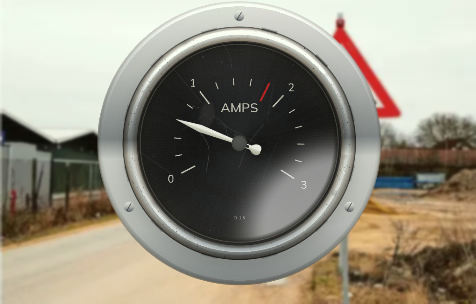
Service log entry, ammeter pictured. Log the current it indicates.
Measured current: 0.6 A
